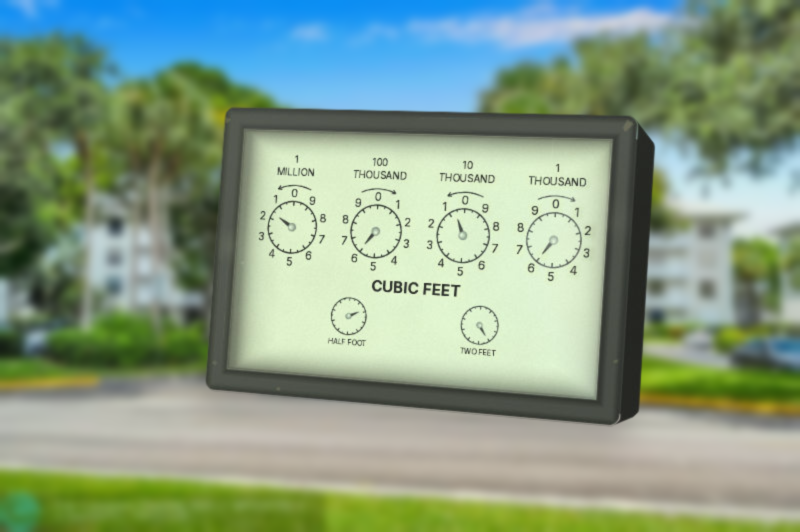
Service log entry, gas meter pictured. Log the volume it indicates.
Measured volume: 160600 ft³
